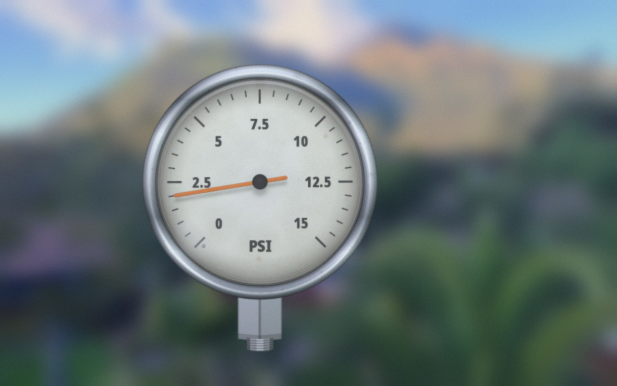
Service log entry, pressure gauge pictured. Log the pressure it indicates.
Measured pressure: 2 psi
